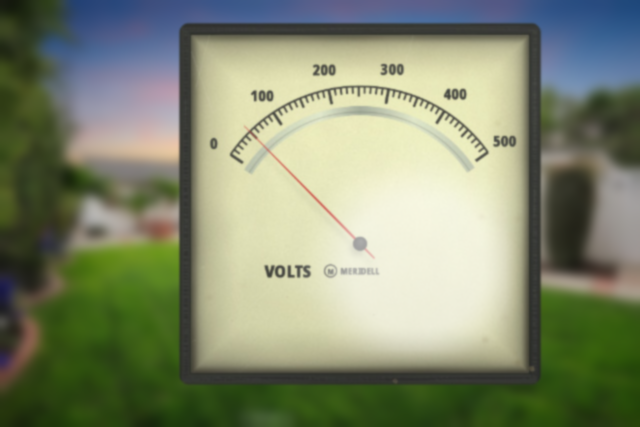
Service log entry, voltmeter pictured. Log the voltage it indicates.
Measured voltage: 50 V
